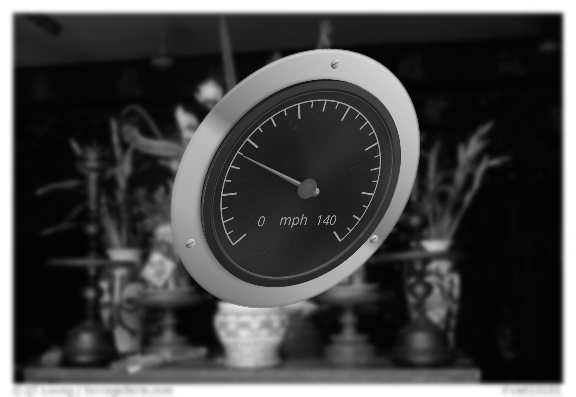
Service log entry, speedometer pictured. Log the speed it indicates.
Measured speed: 35 mph
